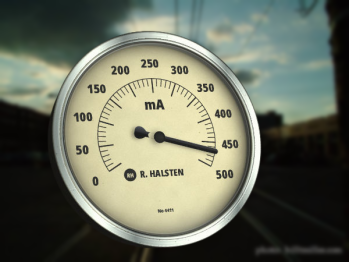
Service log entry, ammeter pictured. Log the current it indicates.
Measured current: 470 mA
